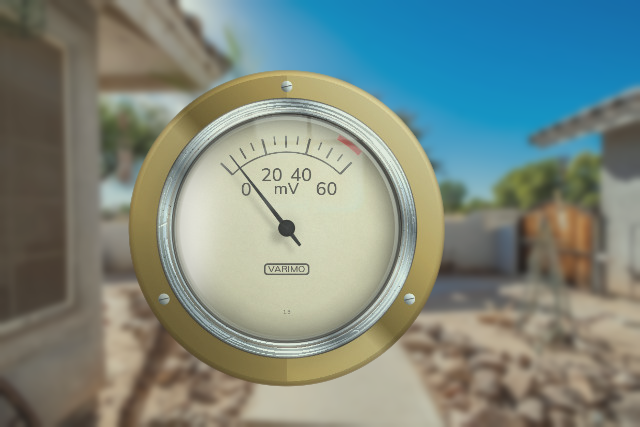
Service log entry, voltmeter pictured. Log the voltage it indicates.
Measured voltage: 5 mV
